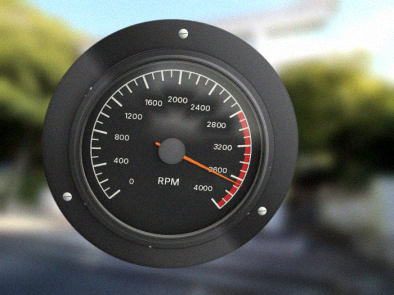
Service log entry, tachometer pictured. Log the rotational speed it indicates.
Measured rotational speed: 3650 rpm
